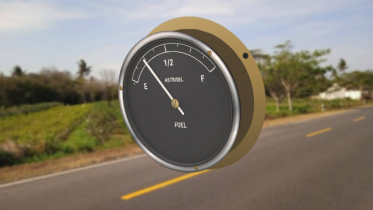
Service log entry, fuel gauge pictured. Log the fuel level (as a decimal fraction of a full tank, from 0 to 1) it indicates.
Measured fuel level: 0.25
